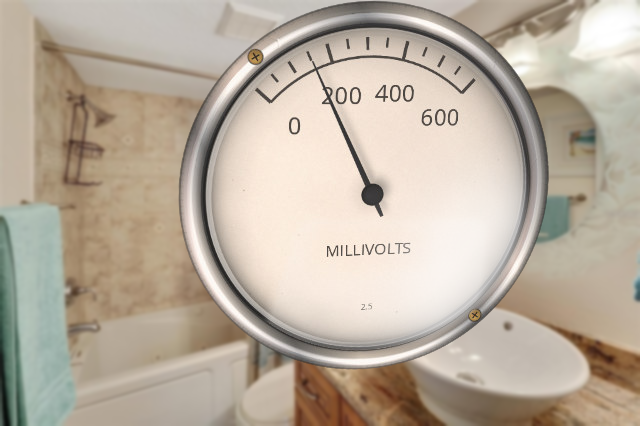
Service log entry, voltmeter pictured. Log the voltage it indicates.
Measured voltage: 150 mV
